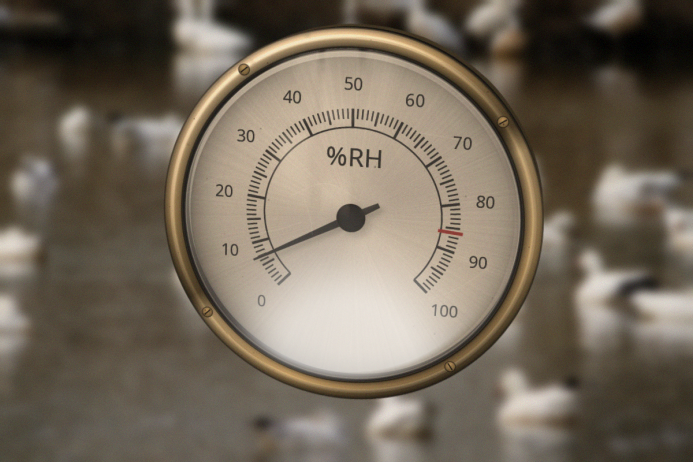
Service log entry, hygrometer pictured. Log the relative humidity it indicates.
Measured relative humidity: 7 %
